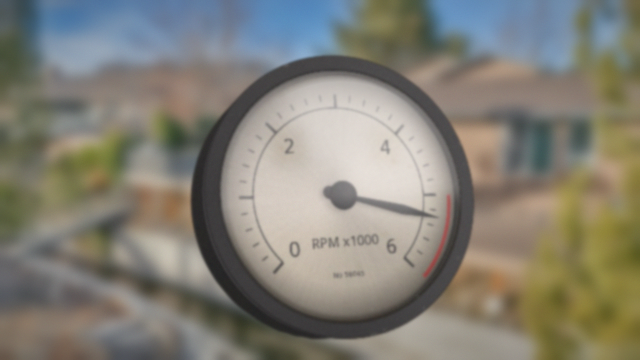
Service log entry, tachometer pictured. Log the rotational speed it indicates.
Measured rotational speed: 5300 rpm
